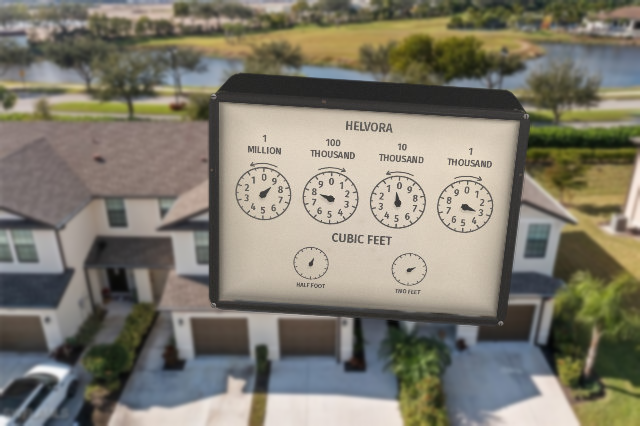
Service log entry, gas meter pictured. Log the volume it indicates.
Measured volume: 880300 ft³
